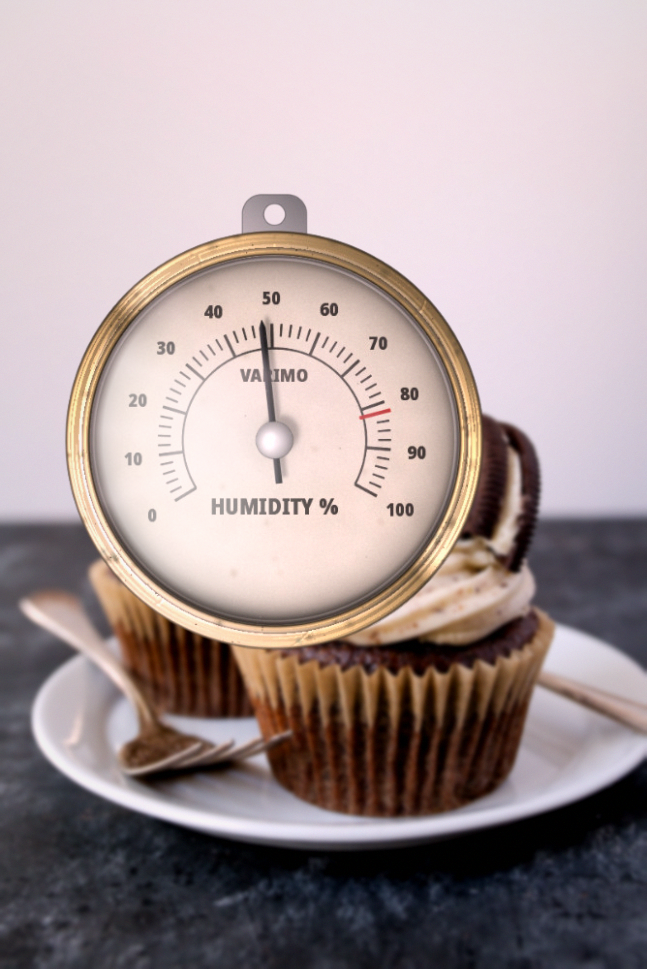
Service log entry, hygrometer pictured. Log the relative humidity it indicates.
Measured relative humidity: 48 %
